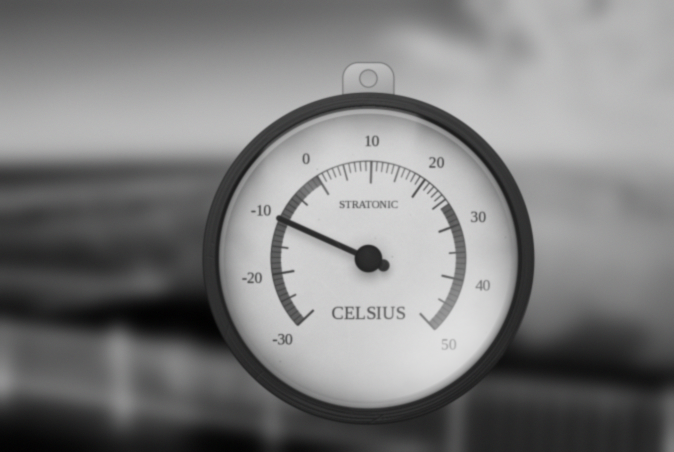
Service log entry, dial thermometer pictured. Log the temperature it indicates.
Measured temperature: -10 °C
